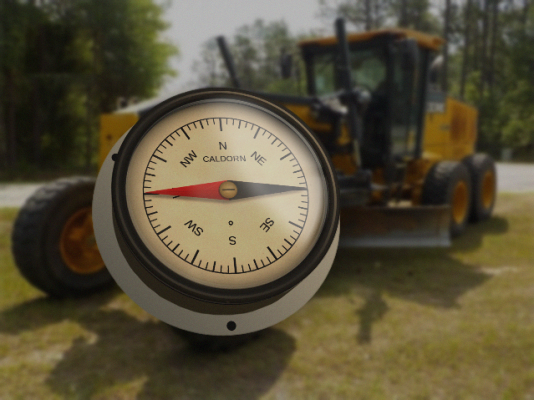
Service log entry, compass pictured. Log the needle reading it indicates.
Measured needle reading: 270 °
